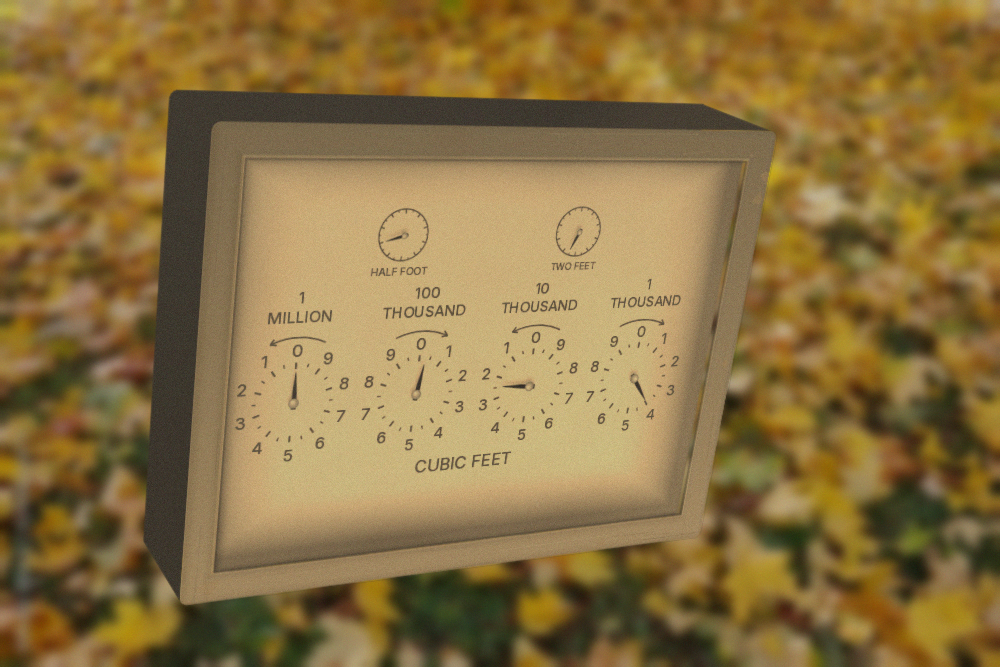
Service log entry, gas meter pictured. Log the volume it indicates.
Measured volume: 2400 ft³
